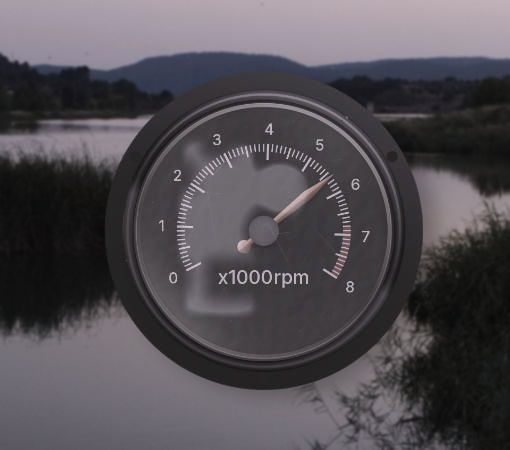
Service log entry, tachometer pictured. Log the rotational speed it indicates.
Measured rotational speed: 5600 rpm
